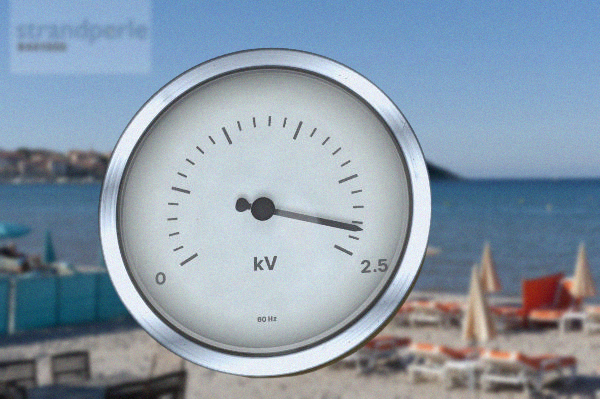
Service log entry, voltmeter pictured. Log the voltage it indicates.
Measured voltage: 2.35 kV
